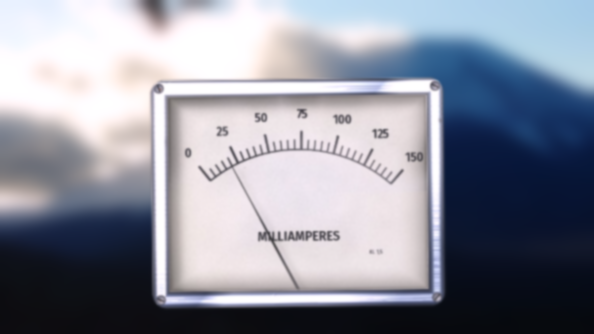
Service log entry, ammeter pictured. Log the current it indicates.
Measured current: 20 mA
